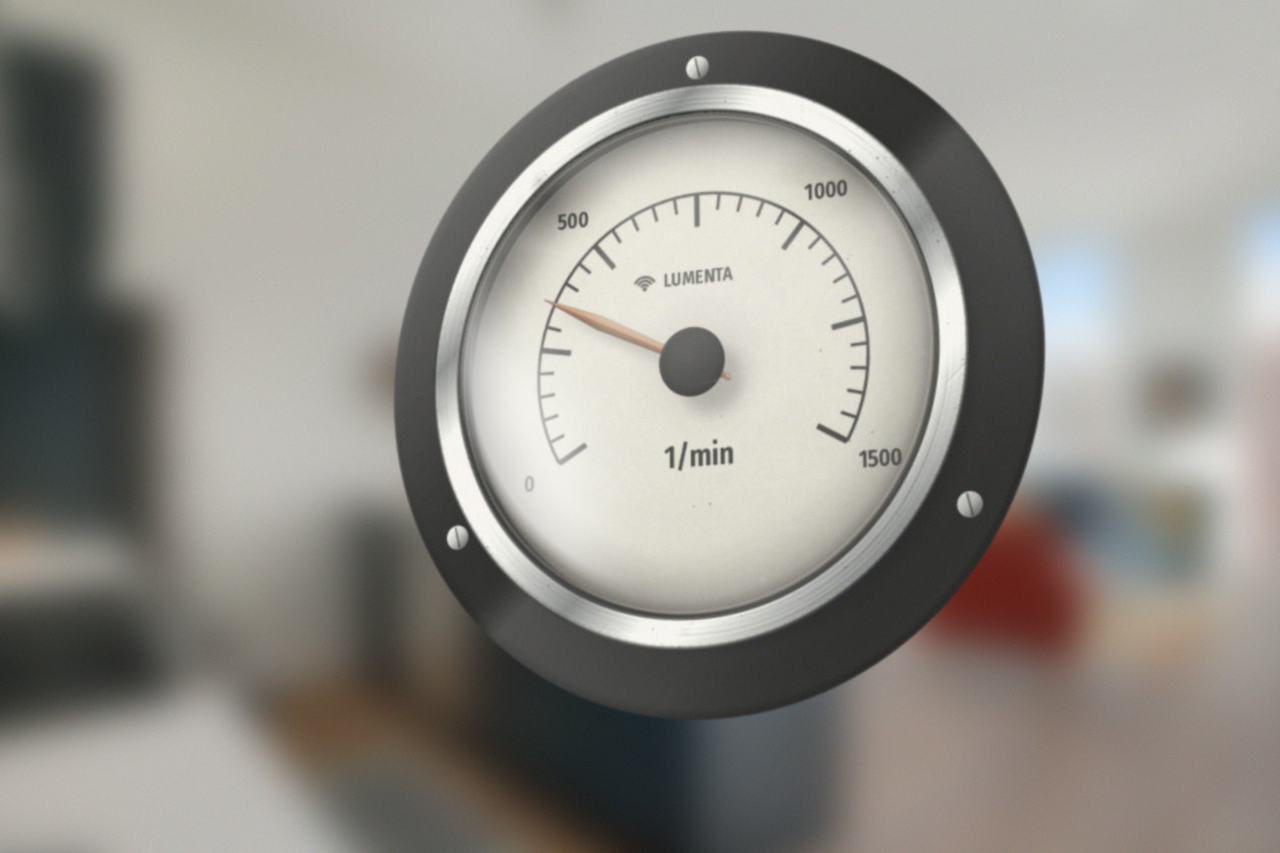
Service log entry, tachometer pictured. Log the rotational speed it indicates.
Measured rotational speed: 350 rpm
